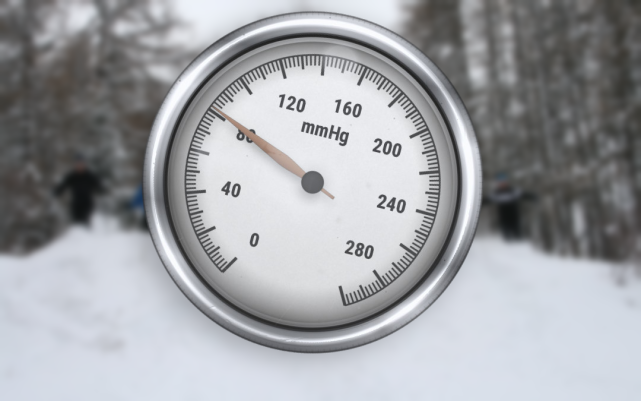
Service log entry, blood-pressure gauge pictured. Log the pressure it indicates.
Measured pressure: 82 mmHg
